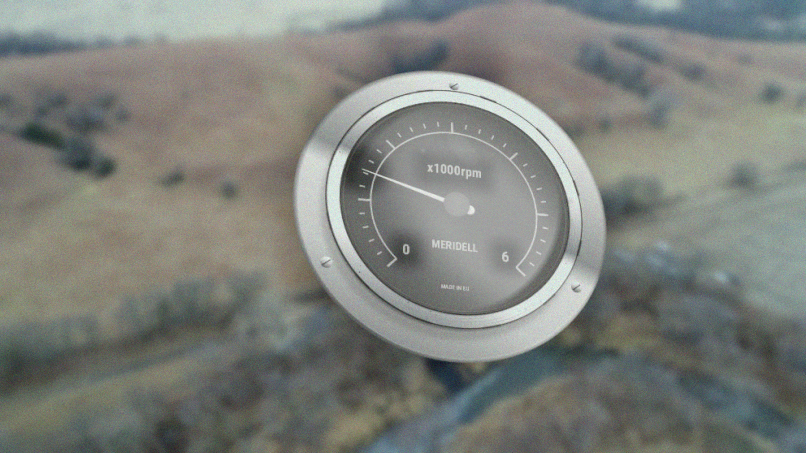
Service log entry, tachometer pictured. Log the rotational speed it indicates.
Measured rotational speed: 1400 rpm
